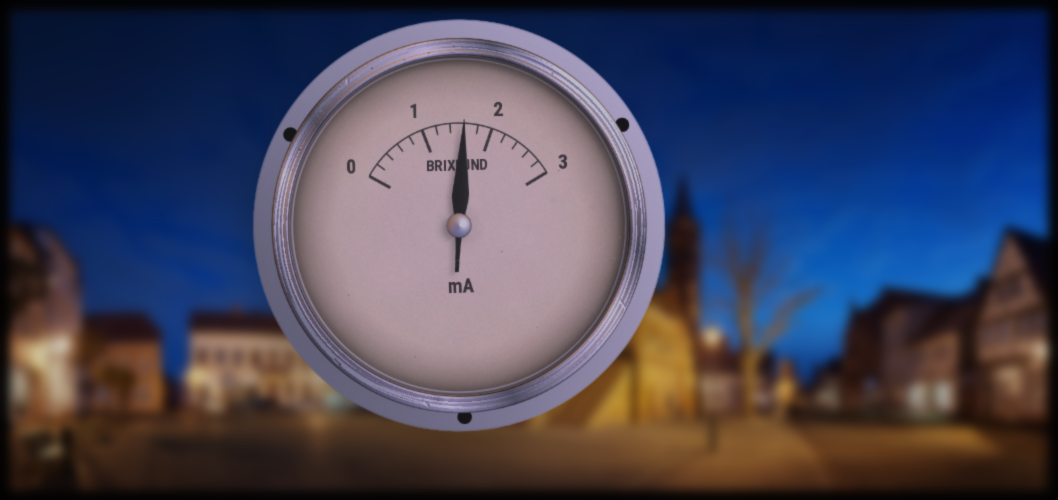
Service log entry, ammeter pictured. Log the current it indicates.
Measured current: 1.6 mA
